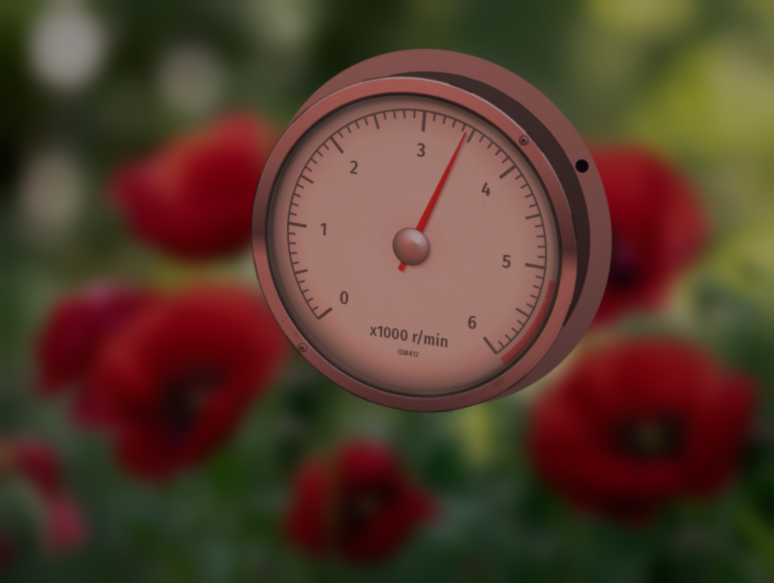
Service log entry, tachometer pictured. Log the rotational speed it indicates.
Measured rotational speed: 3450 rpm
